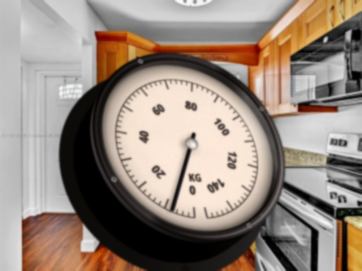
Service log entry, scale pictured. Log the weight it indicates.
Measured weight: 8 kg
